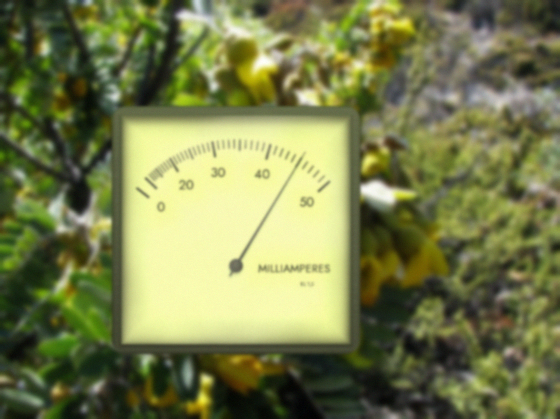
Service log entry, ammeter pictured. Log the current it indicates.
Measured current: 45 mA
